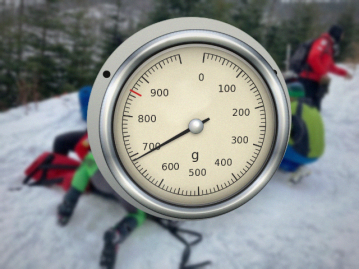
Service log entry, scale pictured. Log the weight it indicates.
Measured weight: 690 g
